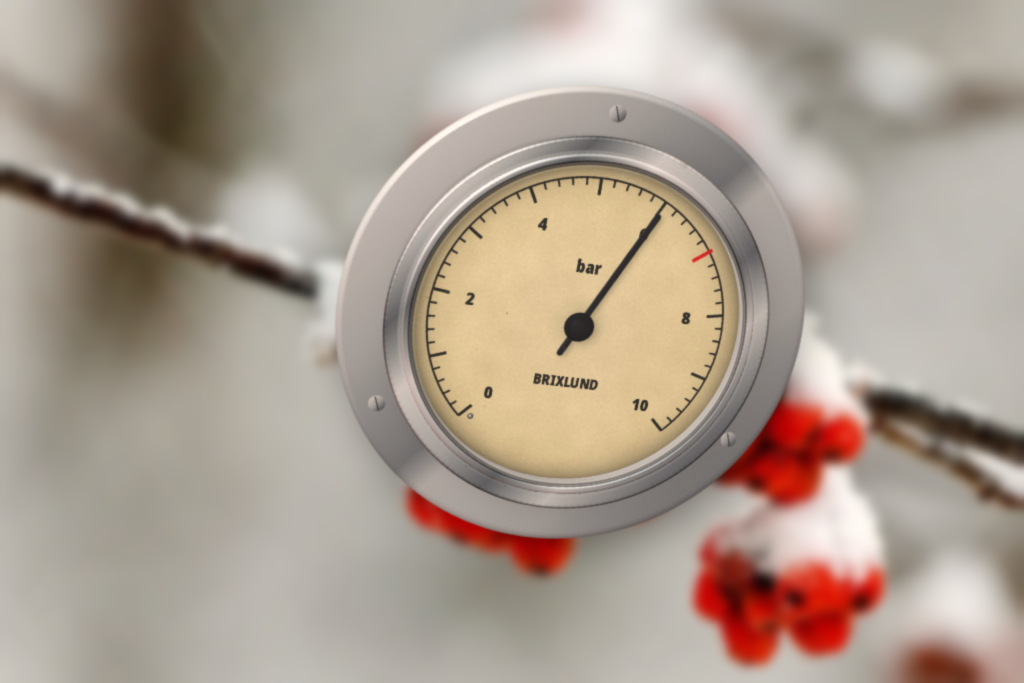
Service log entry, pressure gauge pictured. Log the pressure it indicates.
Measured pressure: 6 bar
